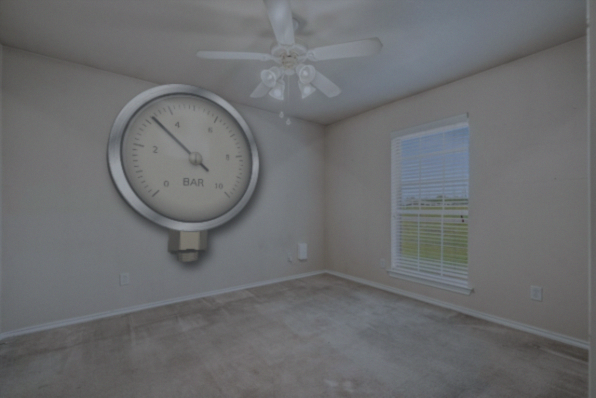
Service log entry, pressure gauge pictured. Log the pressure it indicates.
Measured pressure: 3.2 bar
